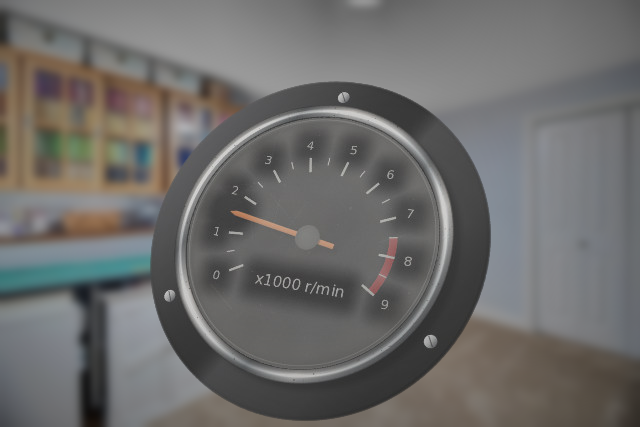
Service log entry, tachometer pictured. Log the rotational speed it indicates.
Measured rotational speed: 1500 rpm
